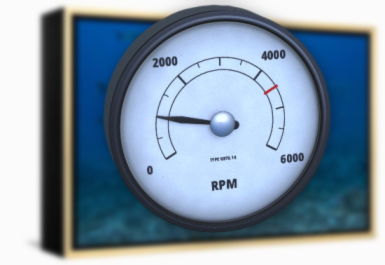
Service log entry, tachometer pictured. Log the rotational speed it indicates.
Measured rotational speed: 1000 rpm
